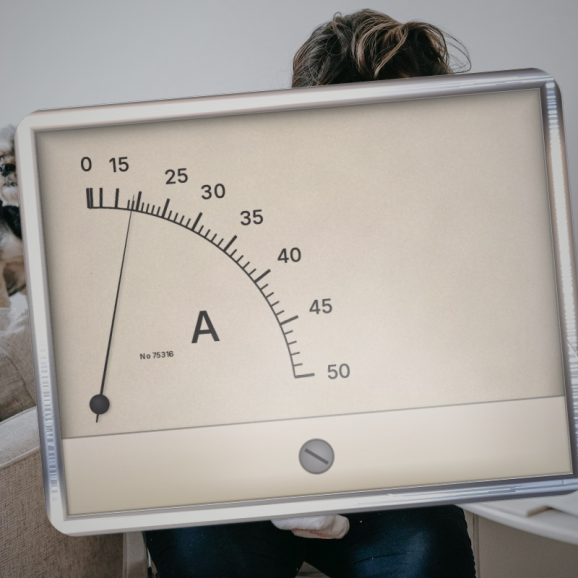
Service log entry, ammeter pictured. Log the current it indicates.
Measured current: 19 A
